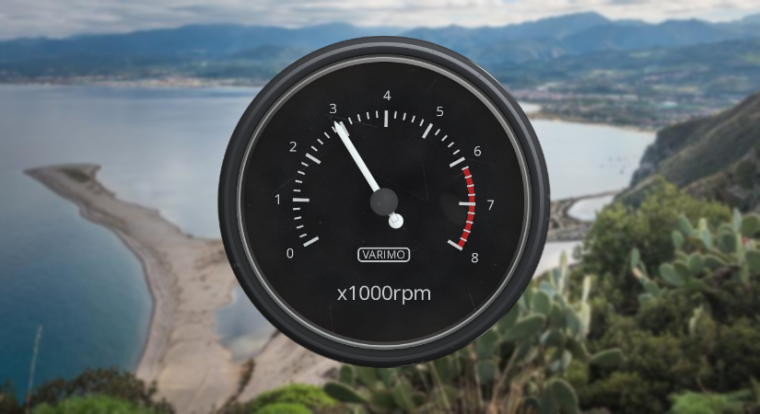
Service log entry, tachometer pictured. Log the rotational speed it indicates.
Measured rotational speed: 2900 rpm
